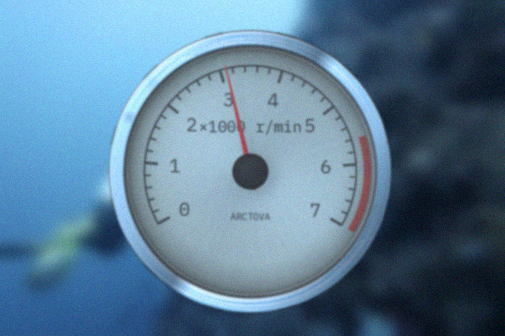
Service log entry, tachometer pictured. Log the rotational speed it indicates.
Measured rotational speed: 3100 rpm
